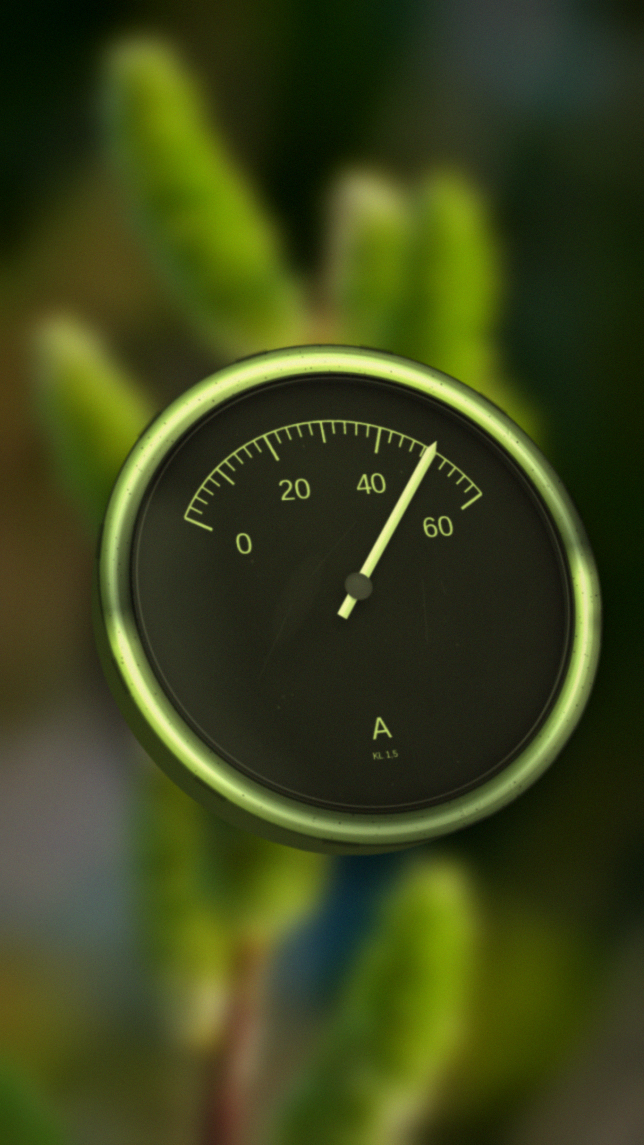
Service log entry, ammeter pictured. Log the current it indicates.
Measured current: 49 A
